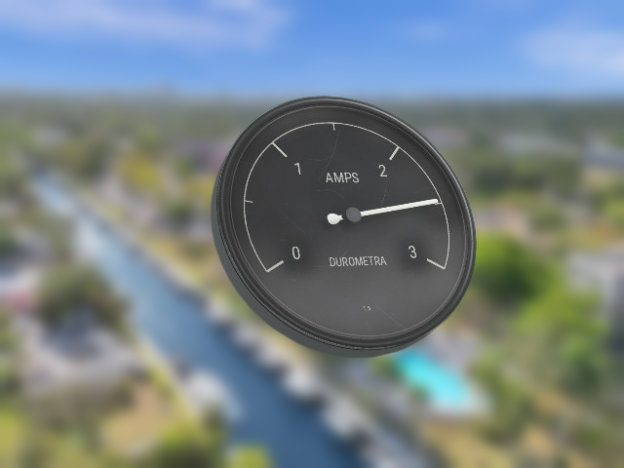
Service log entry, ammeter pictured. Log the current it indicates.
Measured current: 2.5 A
